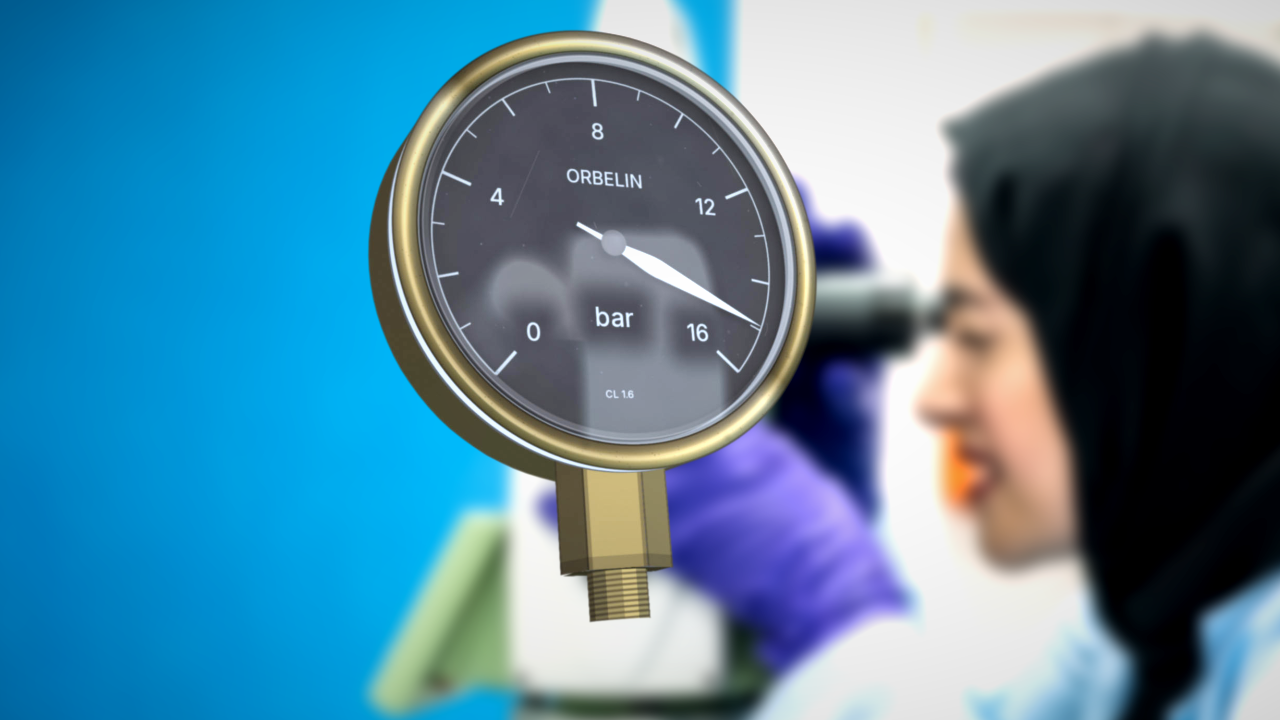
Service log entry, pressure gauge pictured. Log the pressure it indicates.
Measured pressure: 15 bar
